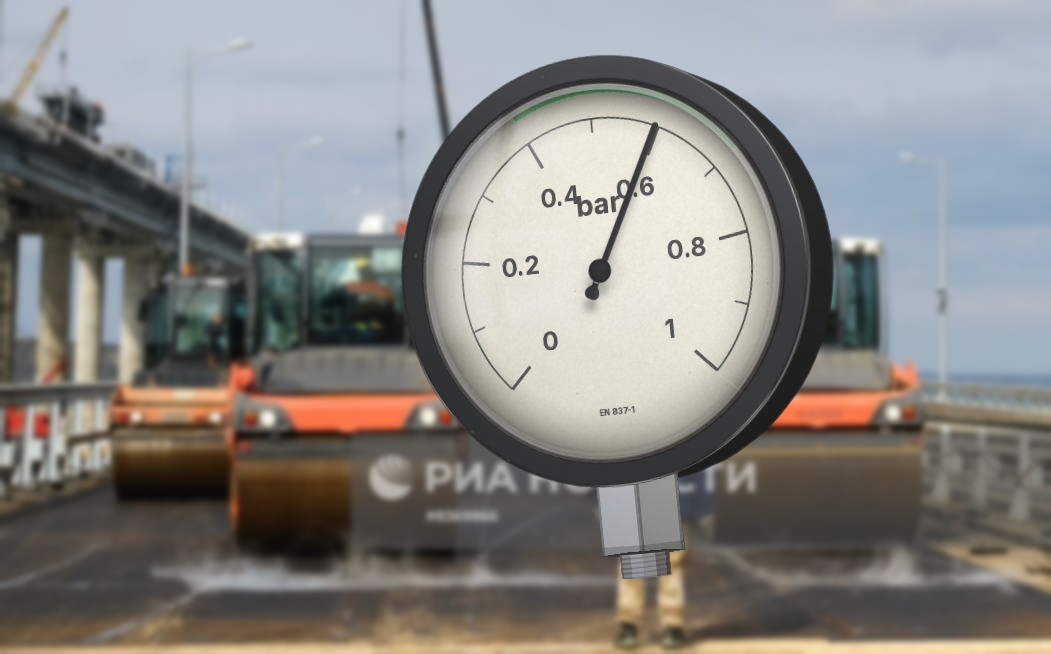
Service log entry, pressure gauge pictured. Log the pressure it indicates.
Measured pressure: 0.6 bar
